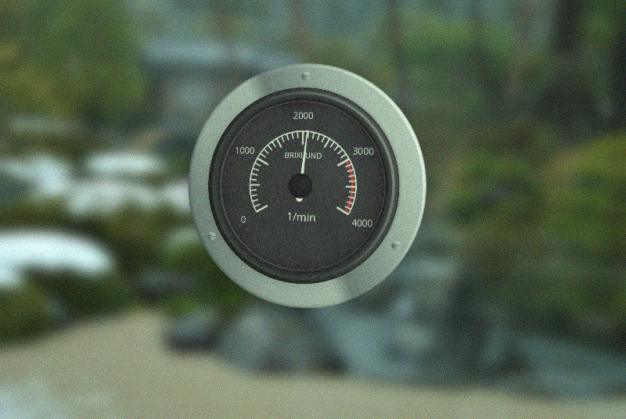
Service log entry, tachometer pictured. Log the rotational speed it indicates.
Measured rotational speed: 2100 rpm
